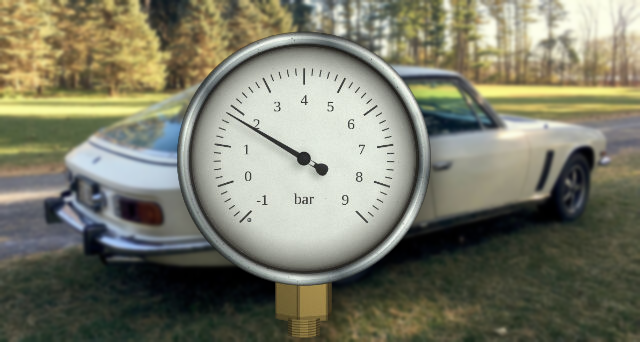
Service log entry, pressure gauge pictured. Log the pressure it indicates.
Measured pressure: 1.8 bar
